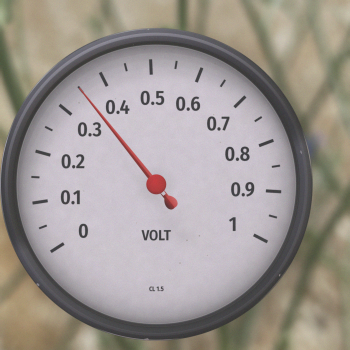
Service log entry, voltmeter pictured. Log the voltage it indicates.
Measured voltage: 0.35 V
